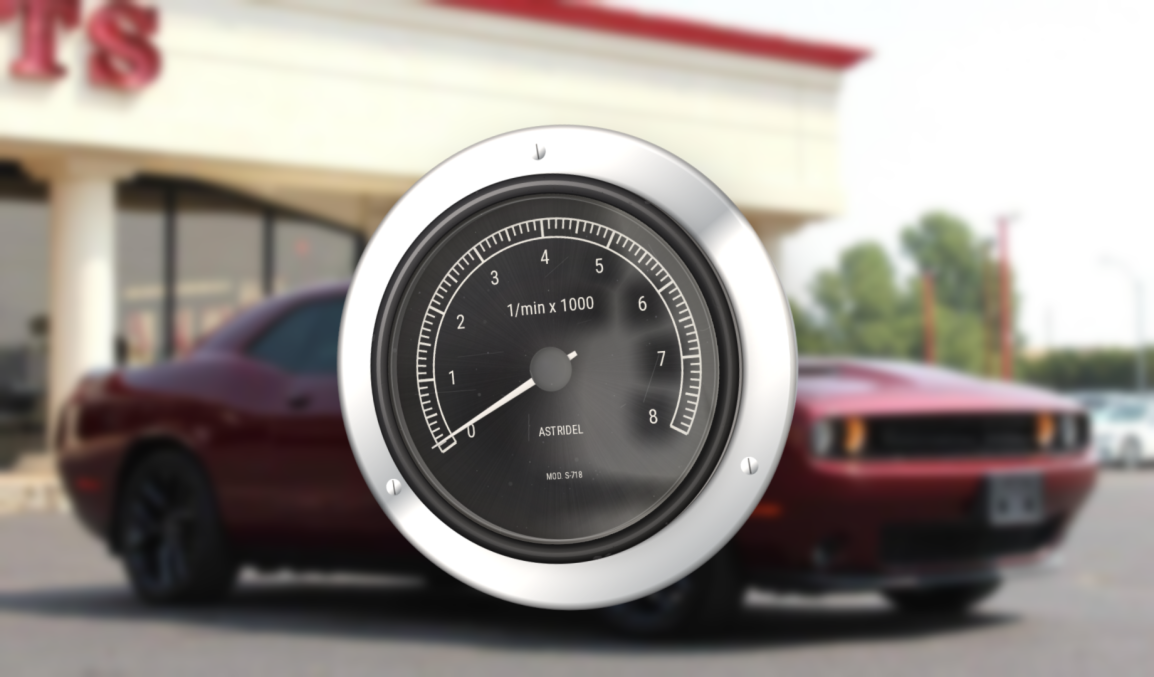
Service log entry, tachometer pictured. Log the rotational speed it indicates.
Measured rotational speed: 100 rpm
